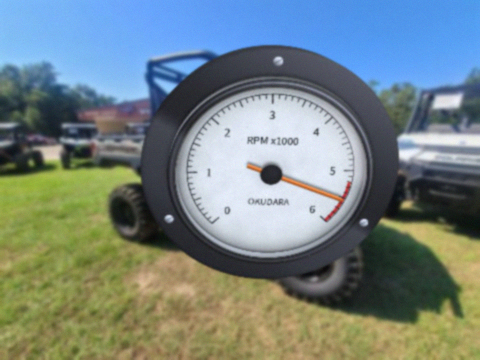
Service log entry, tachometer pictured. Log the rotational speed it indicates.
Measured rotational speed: 5500 rpm
